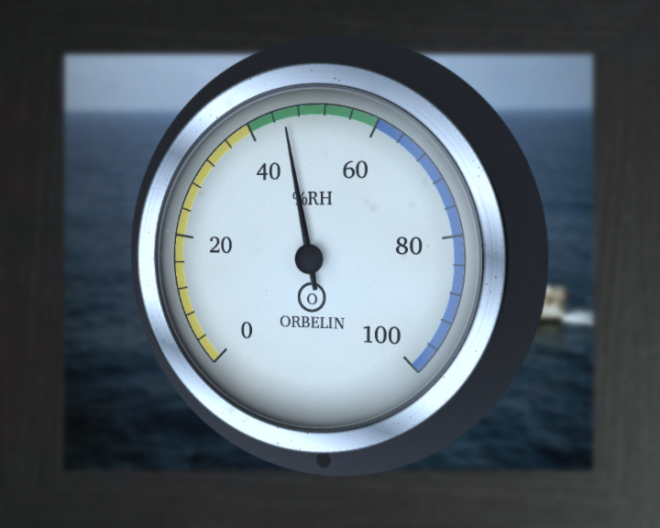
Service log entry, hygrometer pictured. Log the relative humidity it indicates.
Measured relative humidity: 46 %
